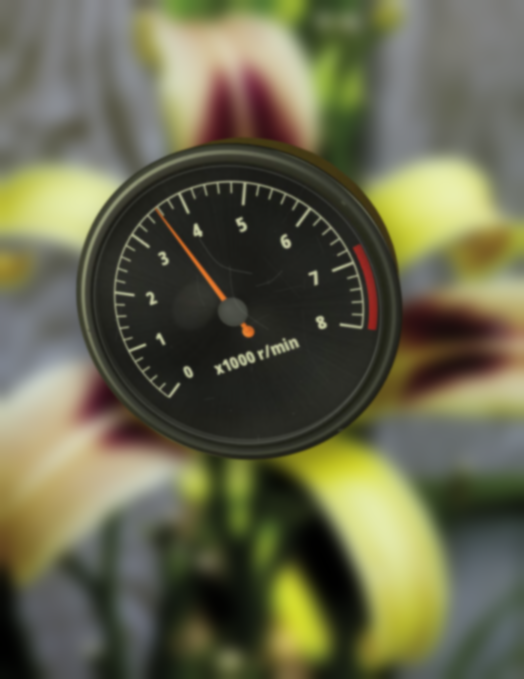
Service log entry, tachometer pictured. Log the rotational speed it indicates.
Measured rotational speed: 3600 rpm
